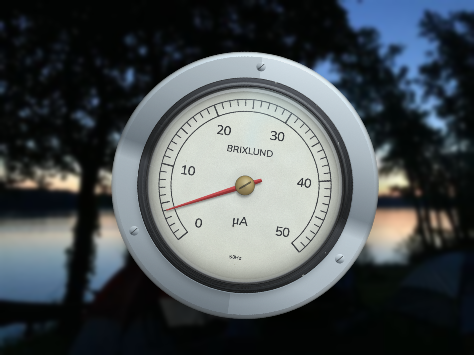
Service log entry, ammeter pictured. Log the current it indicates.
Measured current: 4 µA
